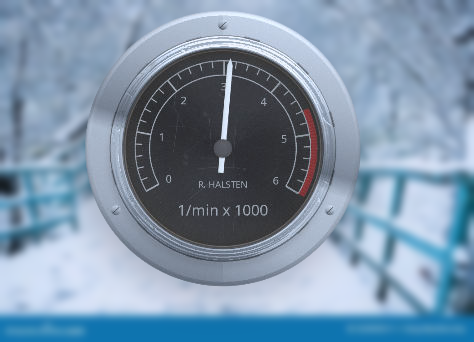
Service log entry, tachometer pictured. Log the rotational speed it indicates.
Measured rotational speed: 3100 rpm
